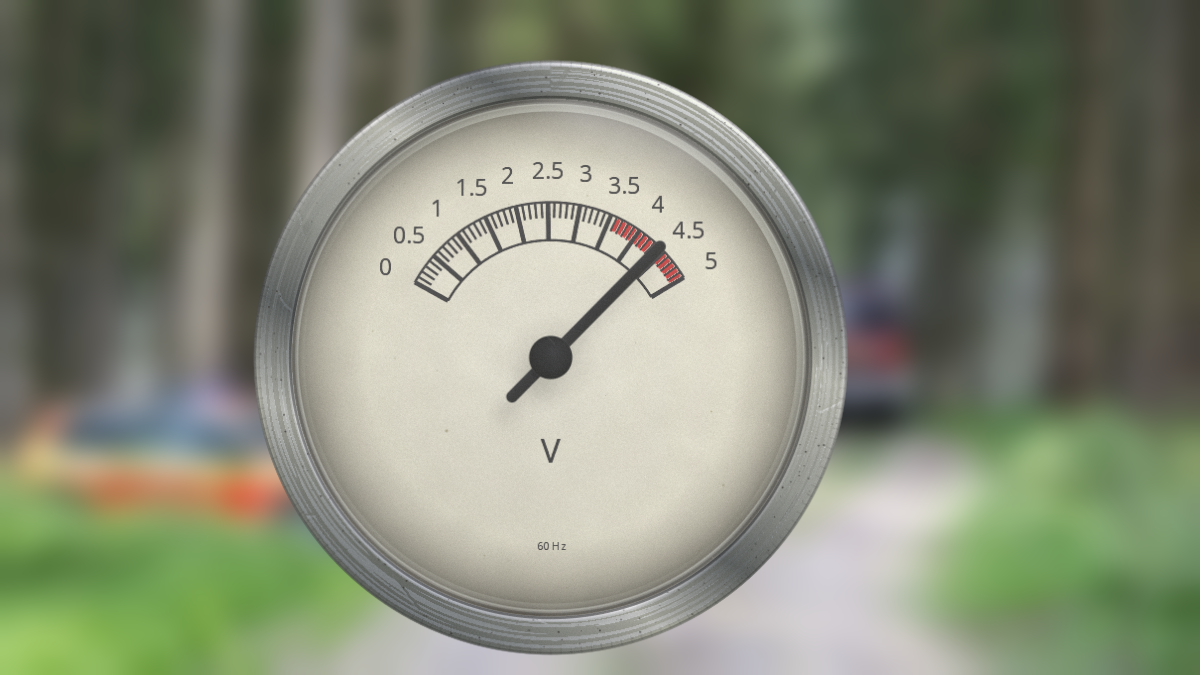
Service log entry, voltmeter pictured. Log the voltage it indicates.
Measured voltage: 4.4 V
